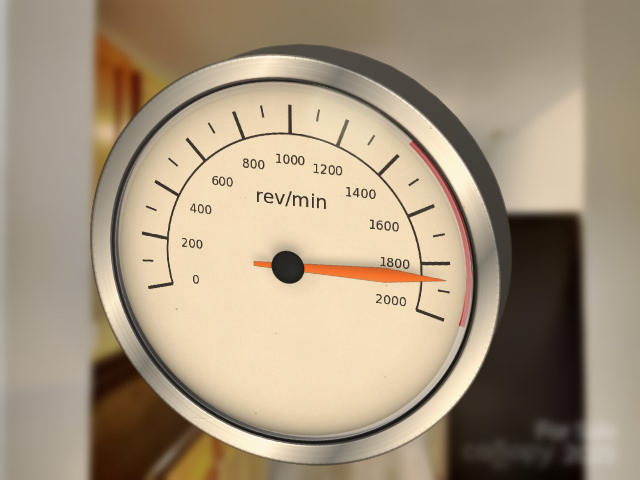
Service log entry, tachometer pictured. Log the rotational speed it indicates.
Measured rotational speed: 1850 rpm
